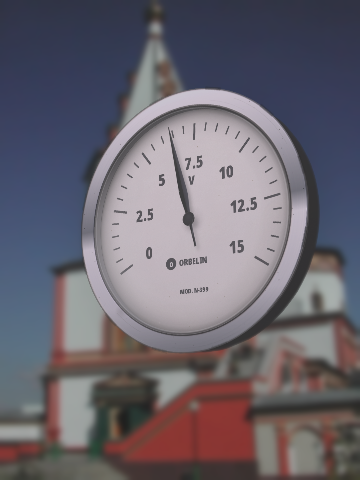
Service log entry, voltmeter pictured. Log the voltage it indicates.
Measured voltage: 6.5 V
